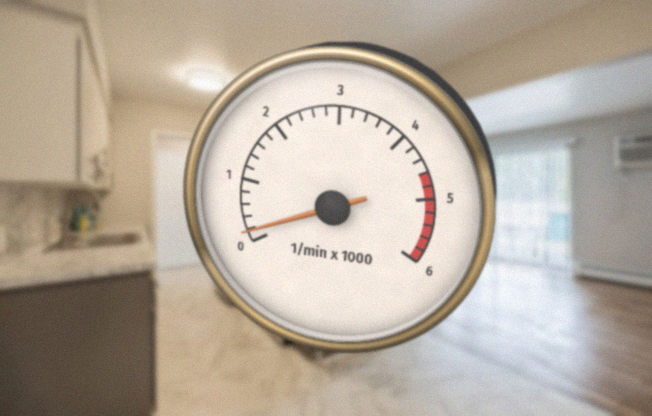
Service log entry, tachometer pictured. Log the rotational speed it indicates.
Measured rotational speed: 200 rpm
